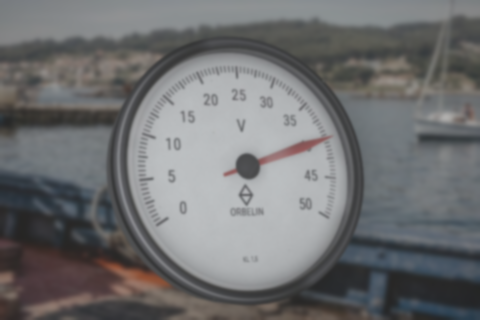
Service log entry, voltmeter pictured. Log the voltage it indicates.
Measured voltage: 40 V
